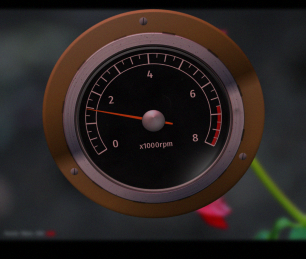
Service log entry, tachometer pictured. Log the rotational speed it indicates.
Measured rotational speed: 1500 rpm
